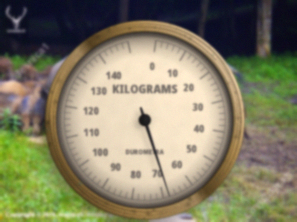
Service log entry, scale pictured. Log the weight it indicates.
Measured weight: 68 kg
